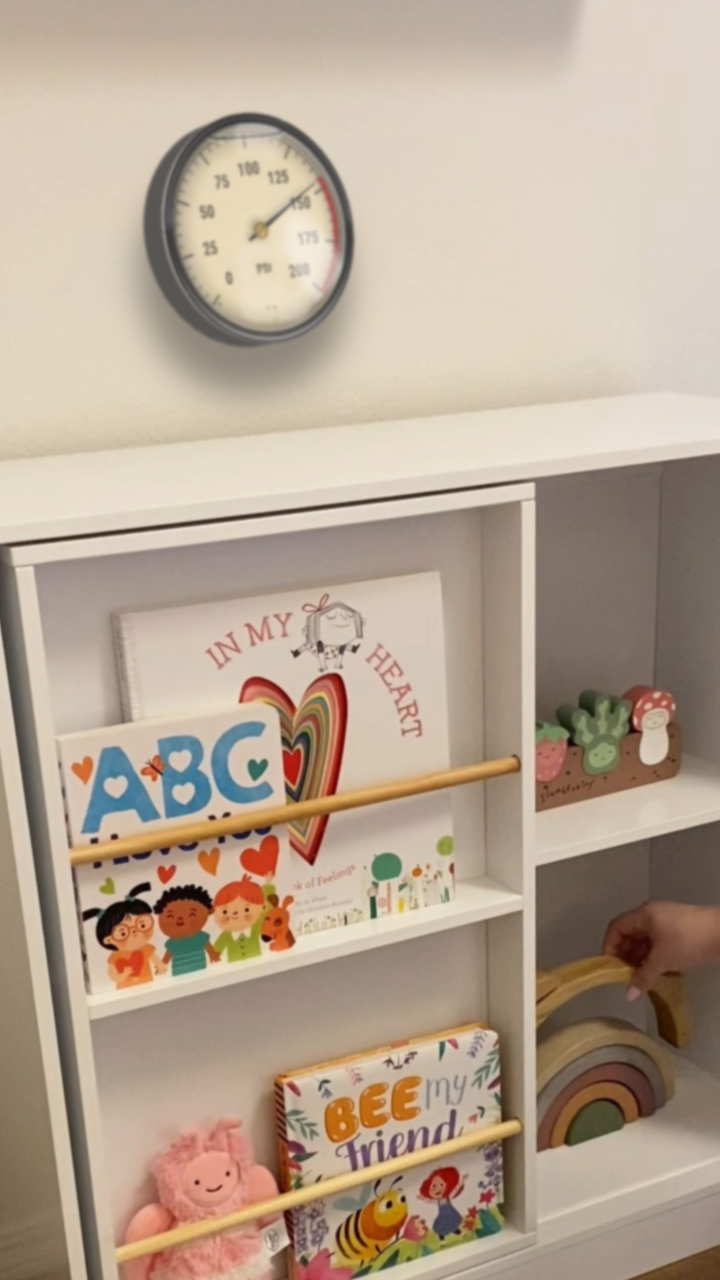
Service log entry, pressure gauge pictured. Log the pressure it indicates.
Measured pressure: 145 psi
